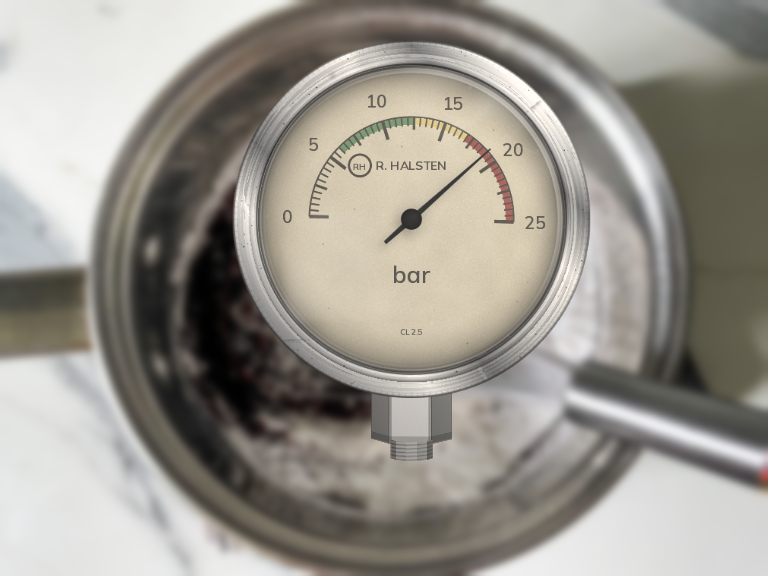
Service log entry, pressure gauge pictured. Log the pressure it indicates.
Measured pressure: 19 bar
